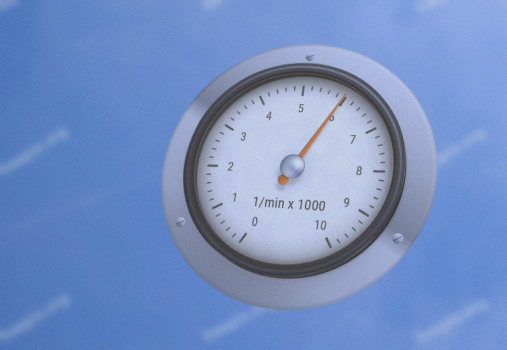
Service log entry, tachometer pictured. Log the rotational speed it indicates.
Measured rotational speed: 6000 rpm
